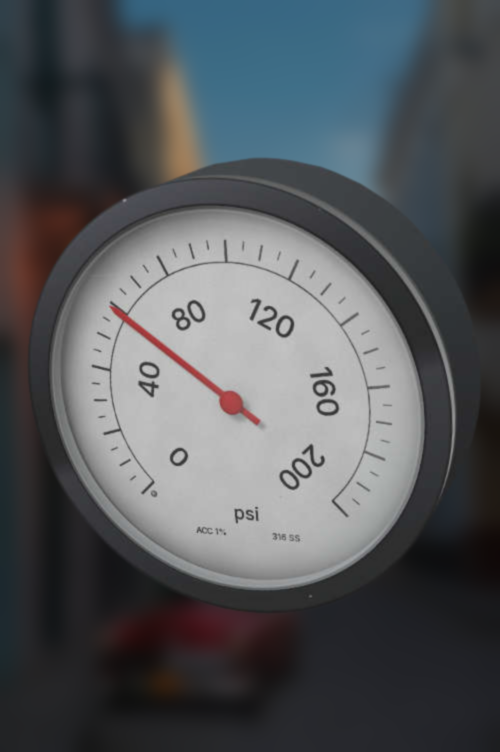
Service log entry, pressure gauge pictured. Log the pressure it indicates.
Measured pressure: 60 psi
